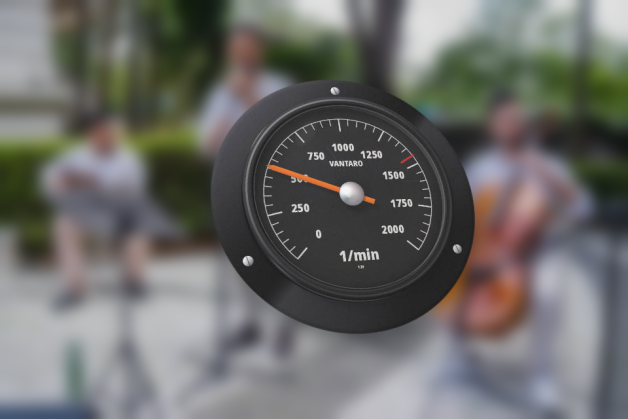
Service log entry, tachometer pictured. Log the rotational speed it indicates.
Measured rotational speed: 500 rpm
